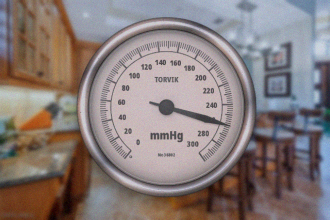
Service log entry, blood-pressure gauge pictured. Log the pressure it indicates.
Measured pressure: 260 mmHg
